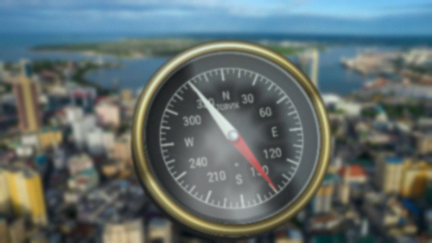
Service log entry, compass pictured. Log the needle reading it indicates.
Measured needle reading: 150 °
